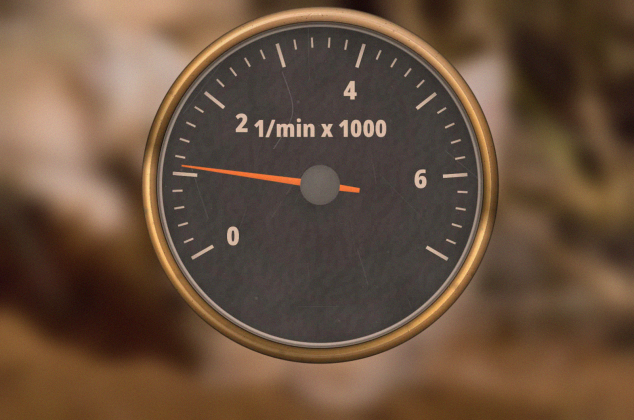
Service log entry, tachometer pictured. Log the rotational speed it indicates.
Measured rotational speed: 1100 rpm
